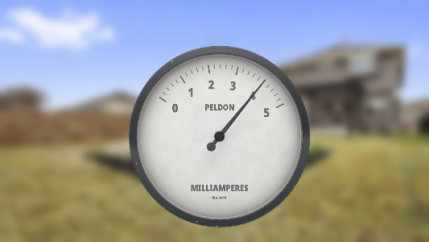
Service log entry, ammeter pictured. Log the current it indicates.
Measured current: 4 mA
